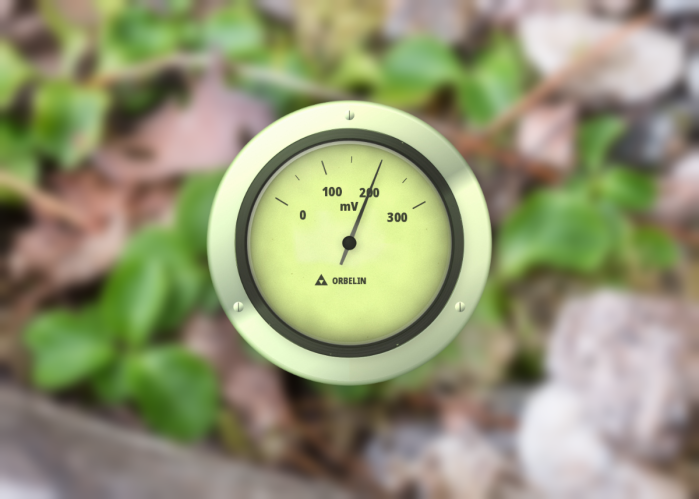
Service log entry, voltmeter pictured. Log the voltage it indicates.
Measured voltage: 200 mV
